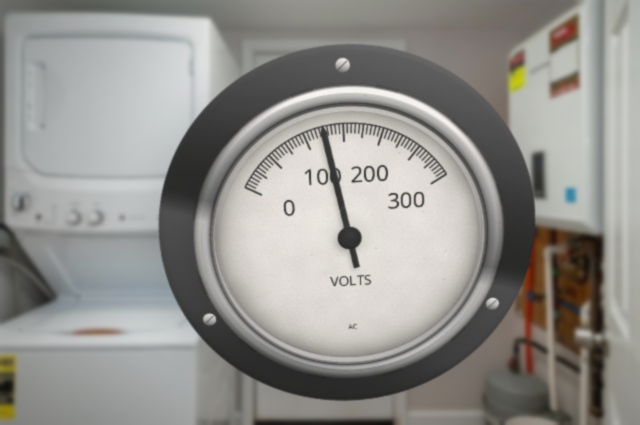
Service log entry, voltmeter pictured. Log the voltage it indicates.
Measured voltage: 125 V
